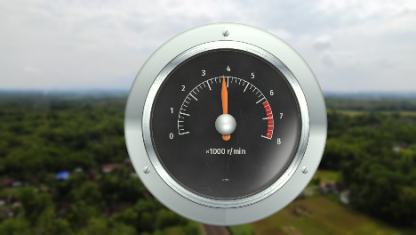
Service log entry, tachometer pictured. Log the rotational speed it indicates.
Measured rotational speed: 3800 rpm
